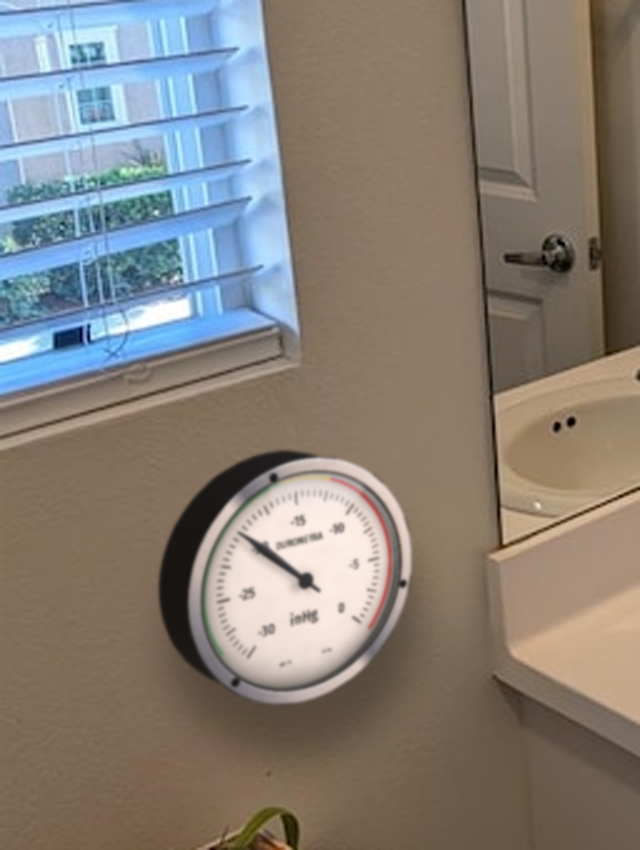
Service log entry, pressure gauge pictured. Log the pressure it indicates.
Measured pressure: -20 inHg
